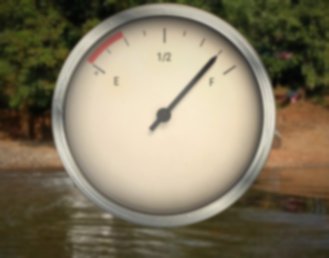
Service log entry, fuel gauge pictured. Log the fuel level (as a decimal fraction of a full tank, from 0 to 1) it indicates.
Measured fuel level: 0.875
